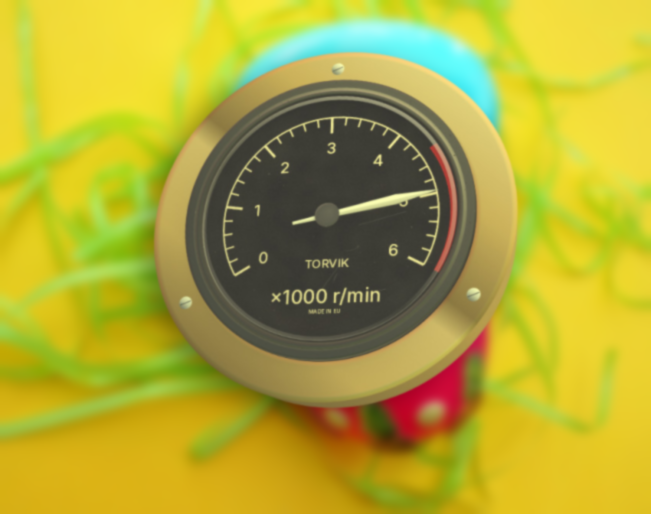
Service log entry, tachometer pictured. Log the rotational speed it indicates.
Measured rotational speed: 5000 rpm
